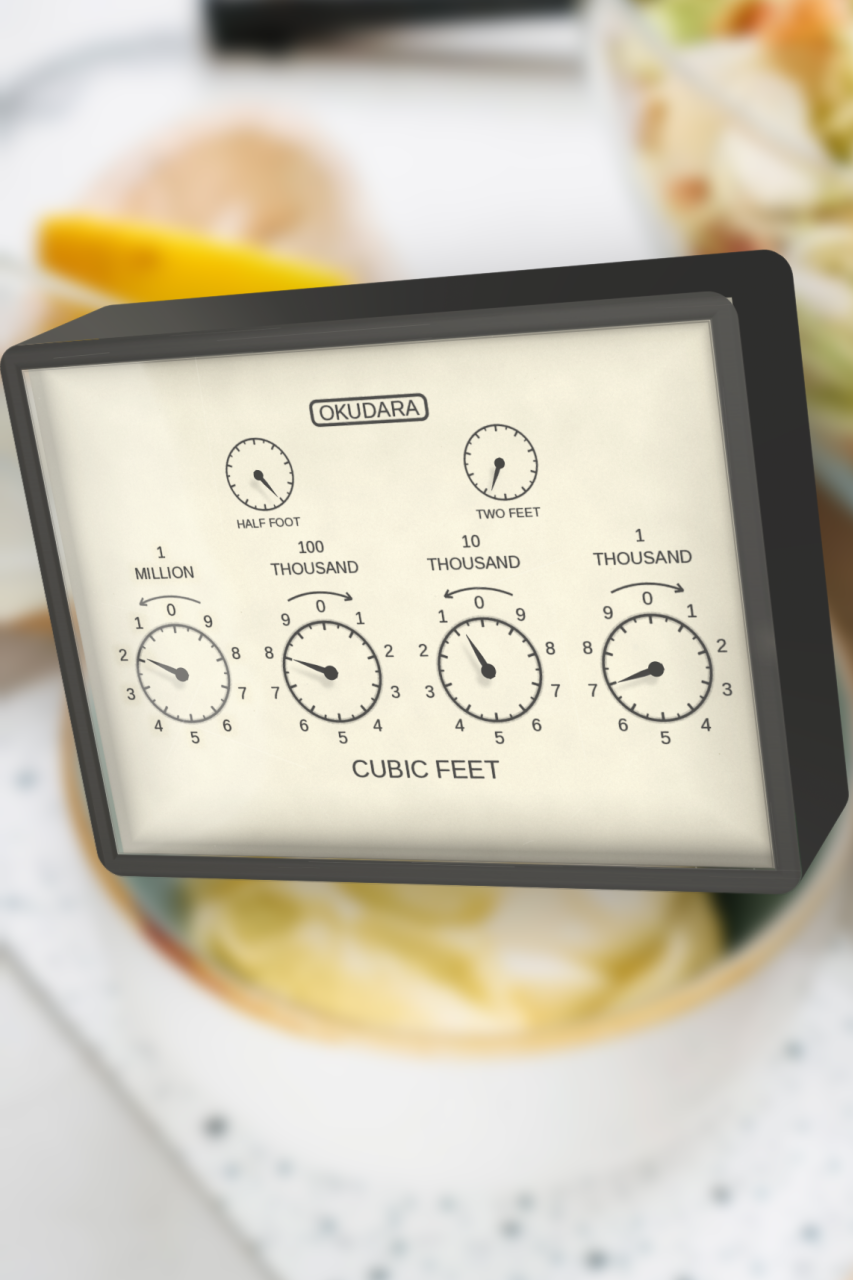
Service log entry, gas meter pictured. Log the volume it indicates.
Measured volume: 180700 ft³
